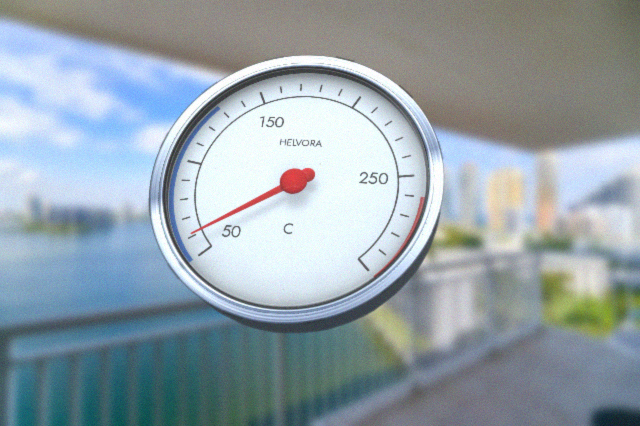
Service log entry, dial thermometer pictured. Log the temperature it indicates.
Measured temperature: 60 °C
